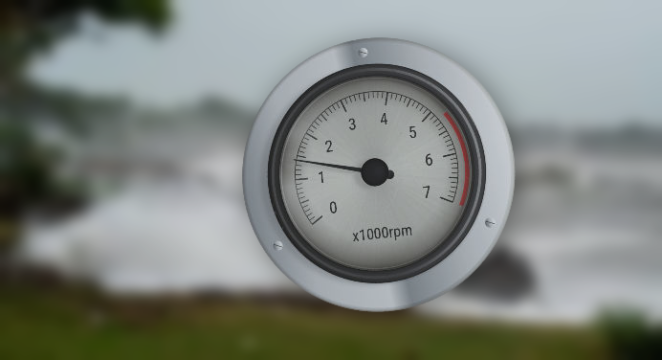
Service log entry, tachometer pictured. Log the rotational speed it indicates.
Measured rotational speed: 1400 rpm
